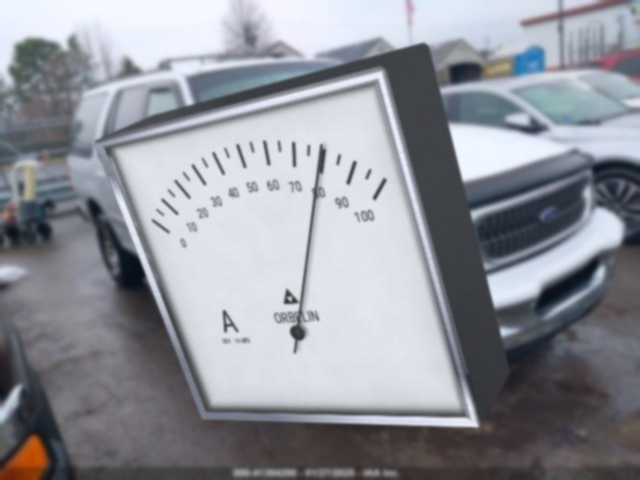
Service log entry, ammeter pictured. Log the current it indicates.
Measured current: 80 A
